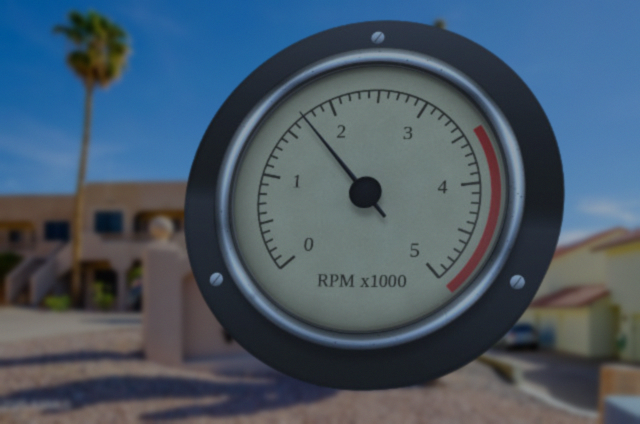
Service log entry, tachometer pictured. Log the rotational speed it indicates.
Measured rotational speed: 1700 rpm
